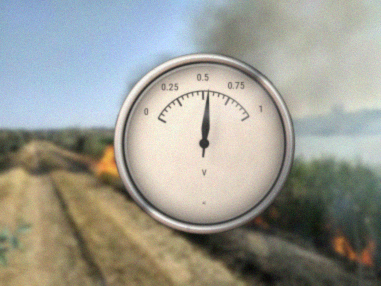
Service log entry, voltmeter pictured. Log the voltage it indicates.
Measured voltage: 0.55 V
